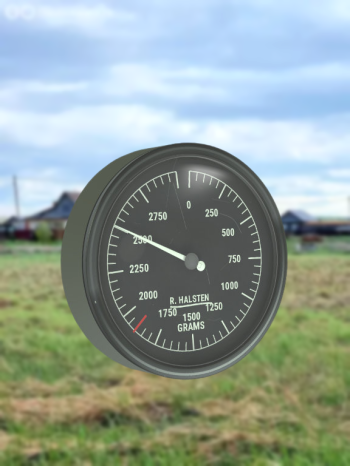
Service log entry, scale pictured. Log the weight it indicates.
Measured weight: 2500 g
